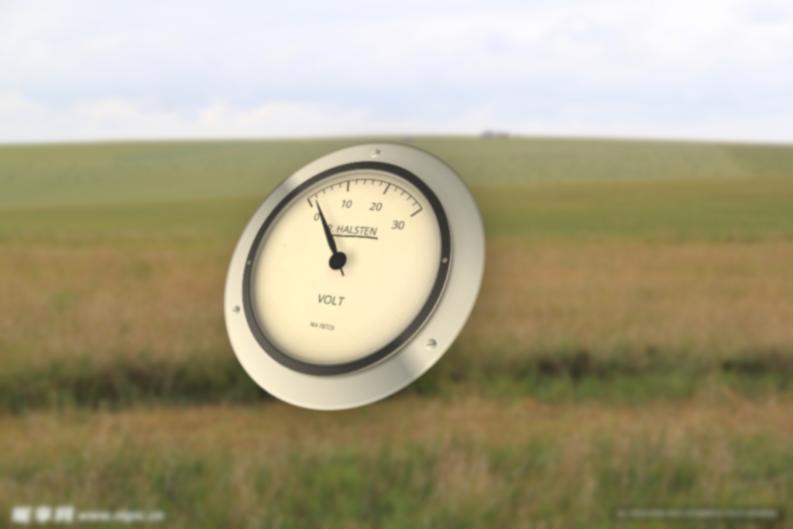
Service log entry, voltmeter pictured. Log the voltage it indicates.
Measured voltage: 2 V
